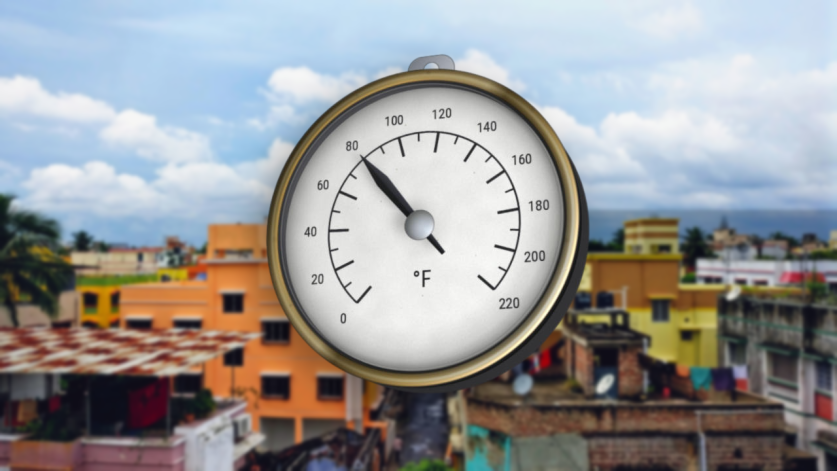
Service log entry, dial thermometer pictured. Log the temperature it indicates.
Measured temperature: 80 °F
